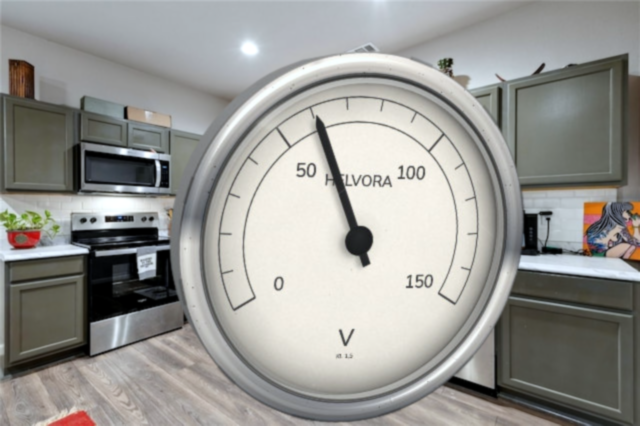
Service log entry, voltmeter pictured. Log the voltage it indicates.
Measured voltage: 60 V
